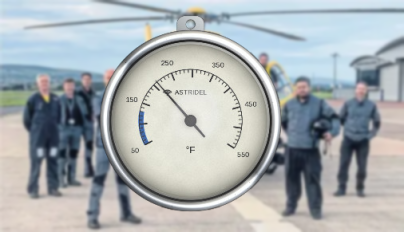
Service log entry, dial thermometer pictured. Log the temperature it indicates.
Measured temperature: 210 °F
